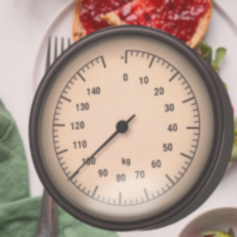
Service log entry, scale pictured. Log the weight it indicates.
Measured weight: 100 kg
